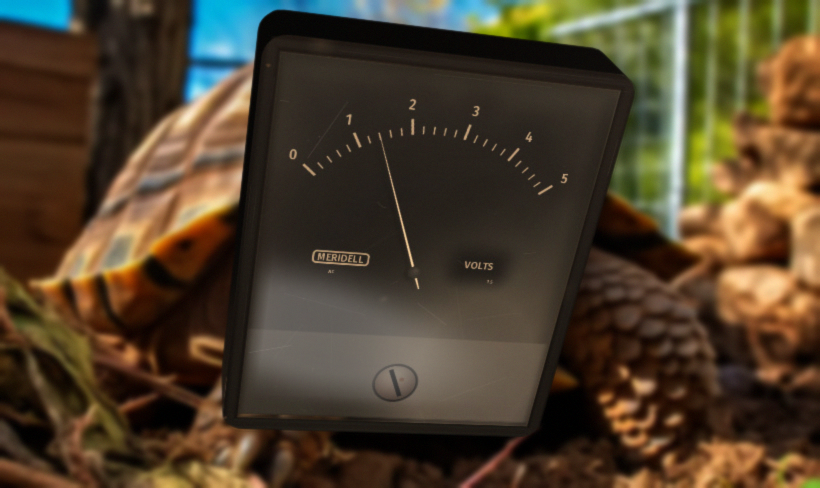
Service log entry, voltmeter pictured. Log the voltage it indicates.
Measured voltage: 1.4 V
